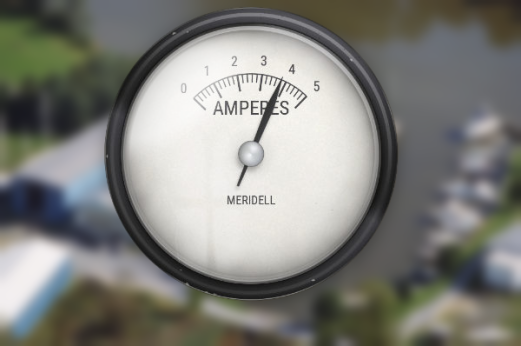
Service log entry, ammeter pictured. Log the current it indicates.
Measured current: 3.8 A
